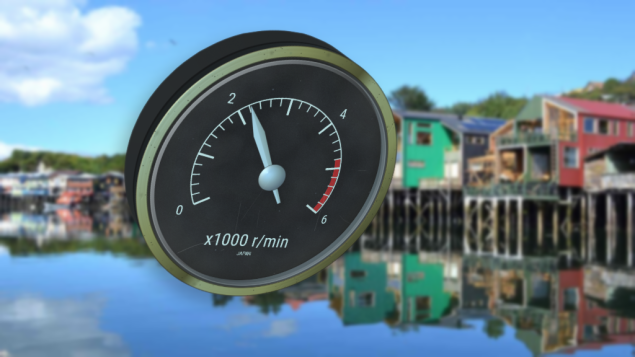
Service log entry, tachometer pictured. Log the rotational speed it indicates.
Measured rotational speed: 2200 rpm
